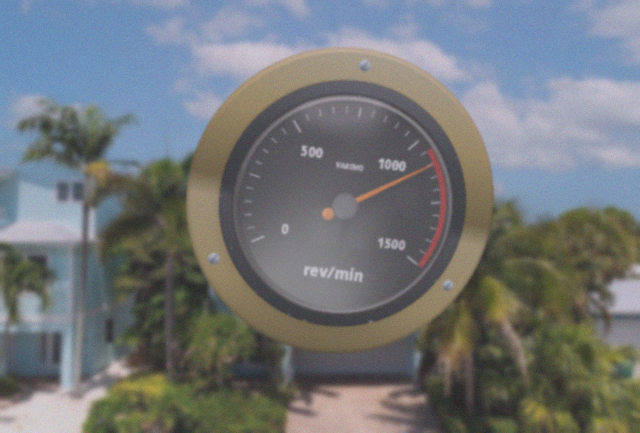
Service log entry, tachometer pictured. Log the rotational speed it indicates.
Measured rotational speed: 1100 rpm
